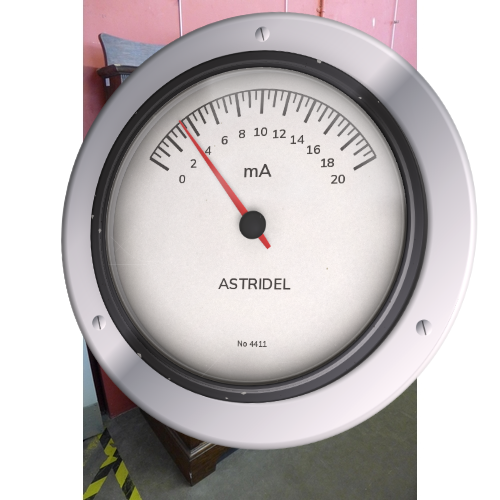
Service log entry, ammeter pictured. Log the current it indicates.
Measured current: 3.5 mA
